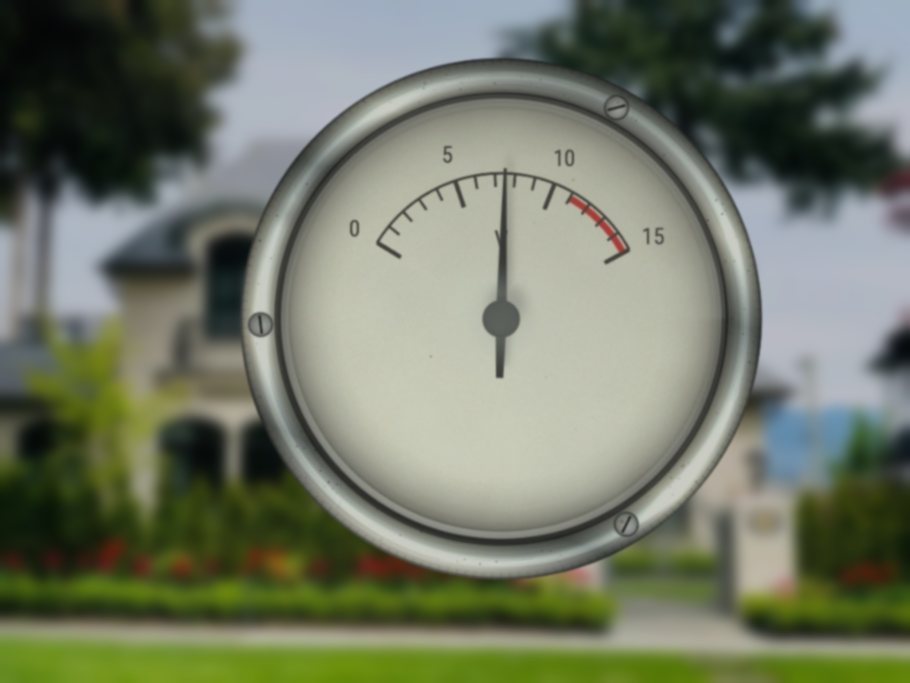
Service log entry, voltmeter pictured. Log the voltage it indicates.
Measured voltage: 7.5 V
